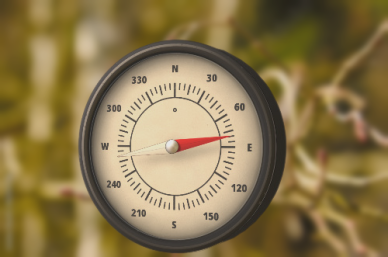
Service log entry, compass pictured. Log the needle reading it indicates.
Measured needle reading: 80 °
